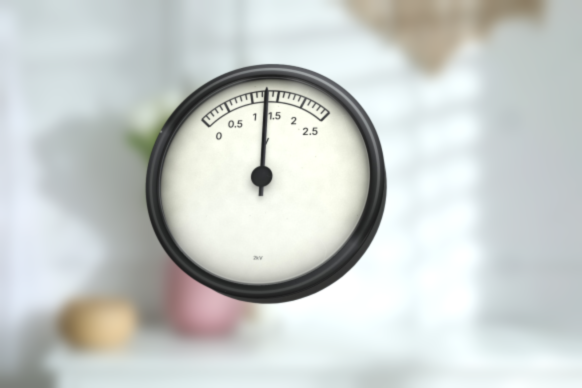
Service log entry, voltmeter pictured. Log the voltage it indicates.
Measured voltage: 1.3 V
